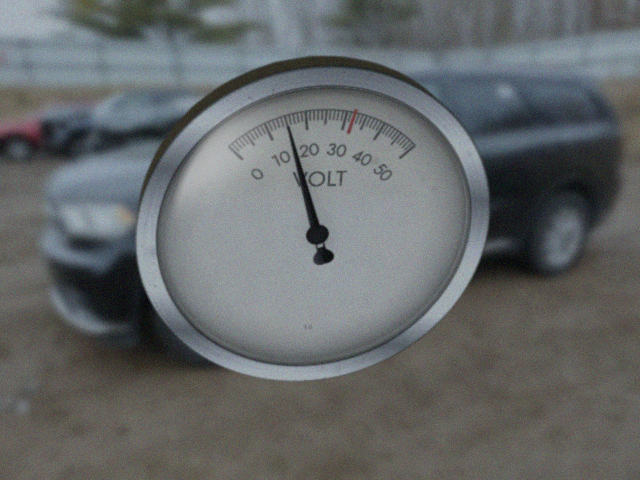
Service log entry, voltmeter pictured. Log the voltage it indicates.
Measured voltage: 15 V
